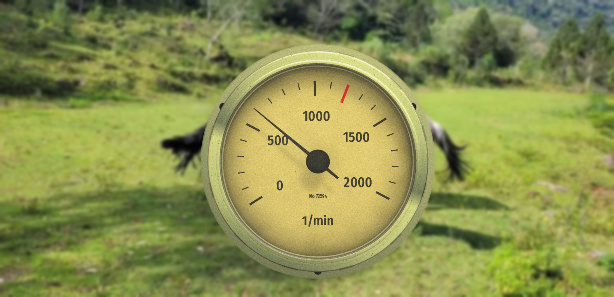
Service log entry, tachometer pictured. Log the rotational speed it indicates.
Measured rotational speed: 600 rpm
